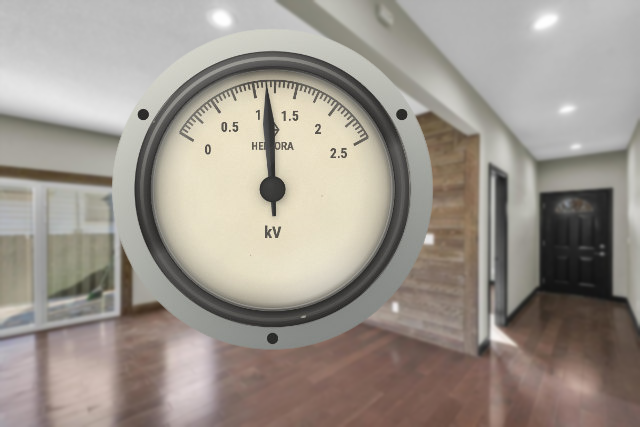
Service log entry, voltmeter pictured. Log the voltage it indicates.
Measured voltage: 1.15 kV
